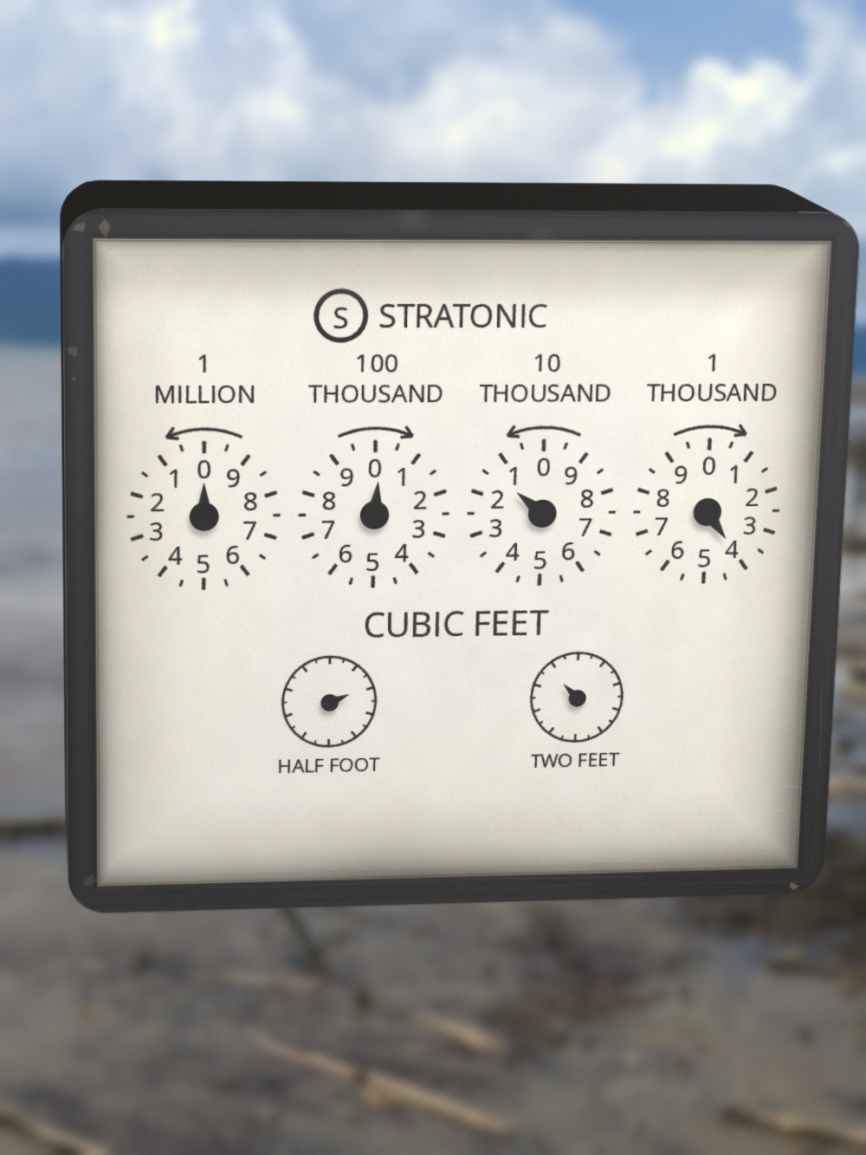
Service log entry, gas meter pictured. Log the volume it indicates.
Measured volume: 1400 ft³
